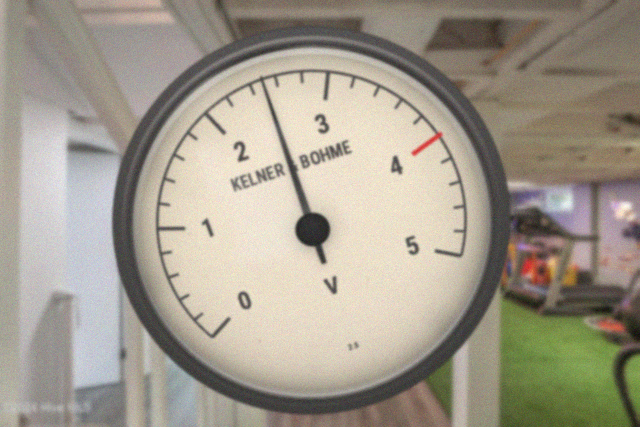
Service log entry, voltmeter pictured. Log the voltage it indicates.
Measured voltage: 2.5 V
